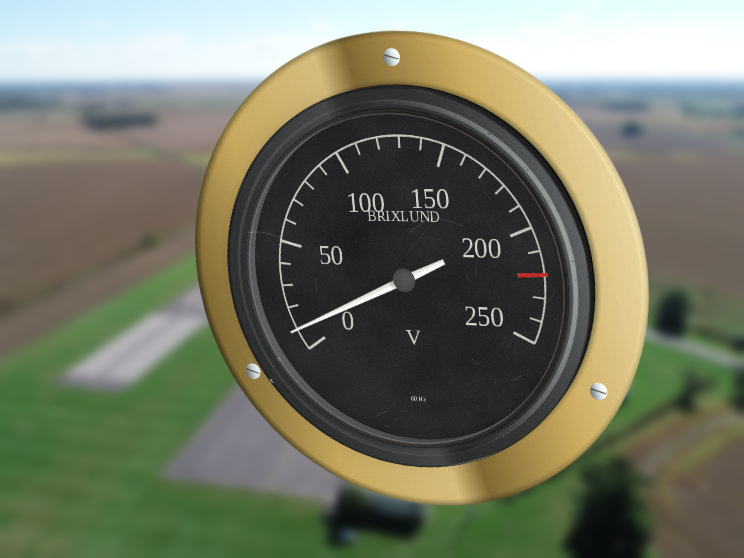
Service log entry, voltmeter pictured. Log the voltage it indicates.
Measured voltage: 10 V
